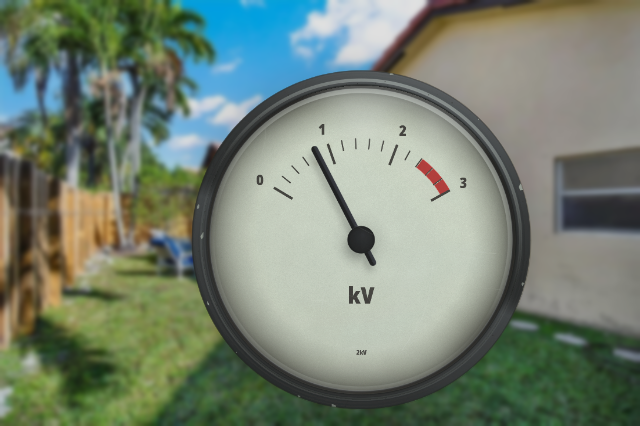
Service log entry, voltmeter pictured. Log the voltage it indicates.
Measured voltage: 0.8 kV
